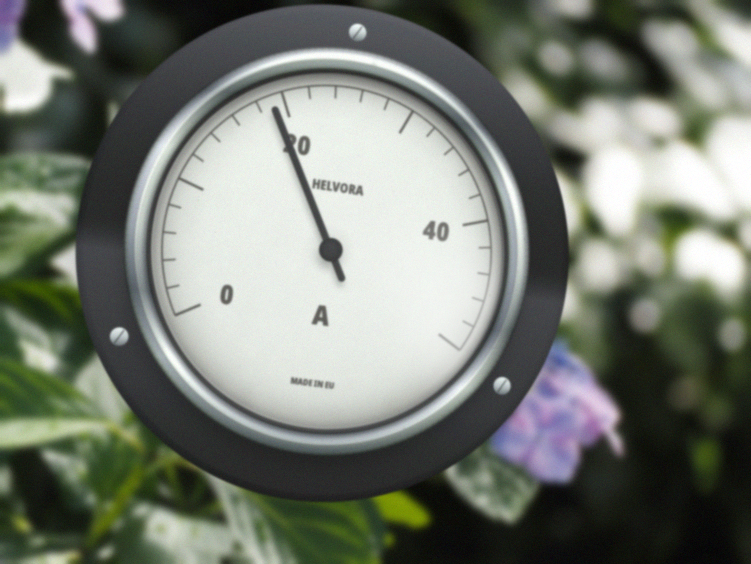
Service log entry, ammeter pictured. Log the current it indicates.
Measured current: 19 A
